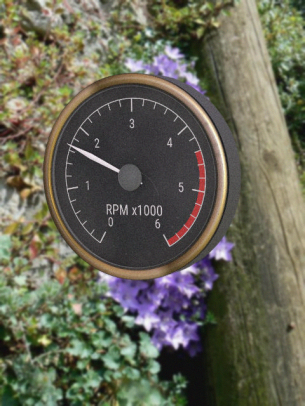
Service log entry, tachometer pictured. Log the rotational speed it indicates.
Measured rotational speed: 1700 rpm
